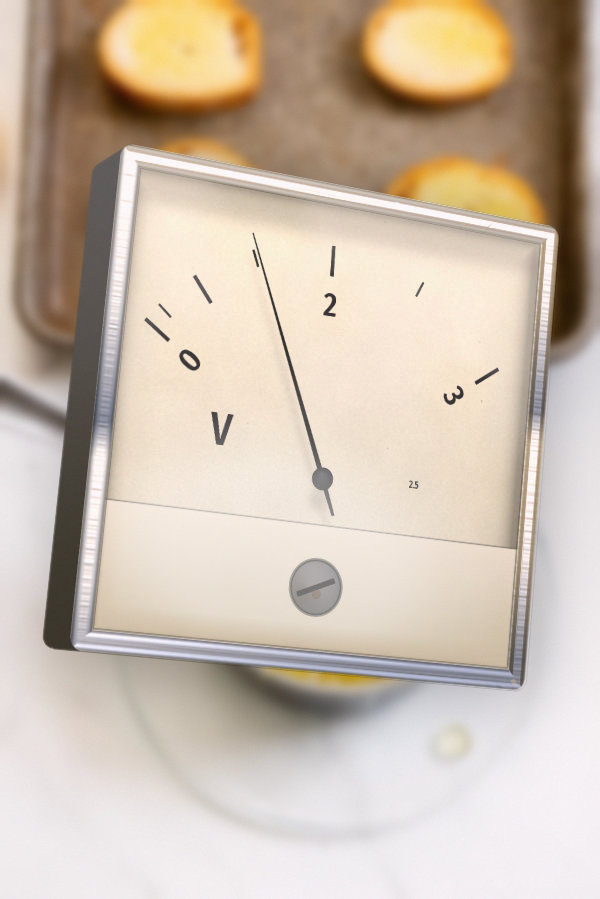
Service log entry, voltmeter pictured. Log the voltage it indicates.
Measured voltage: 1.5 V
